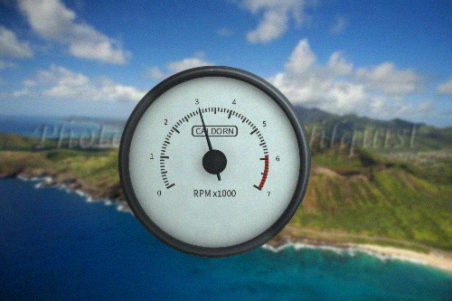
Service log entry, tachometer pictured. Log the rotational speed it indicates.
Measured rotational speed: 3000 rpm
